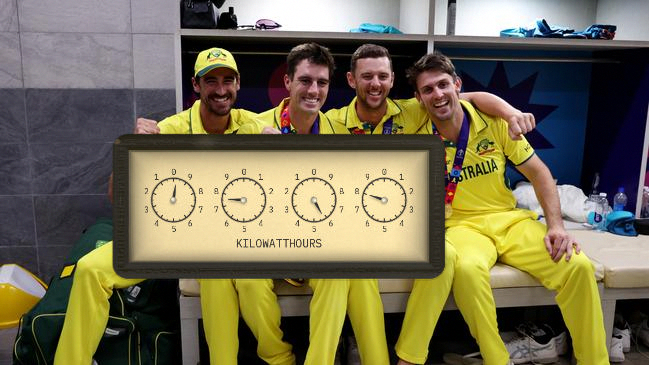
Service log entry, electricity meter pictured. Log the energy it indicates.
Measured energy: 9758 kWh
